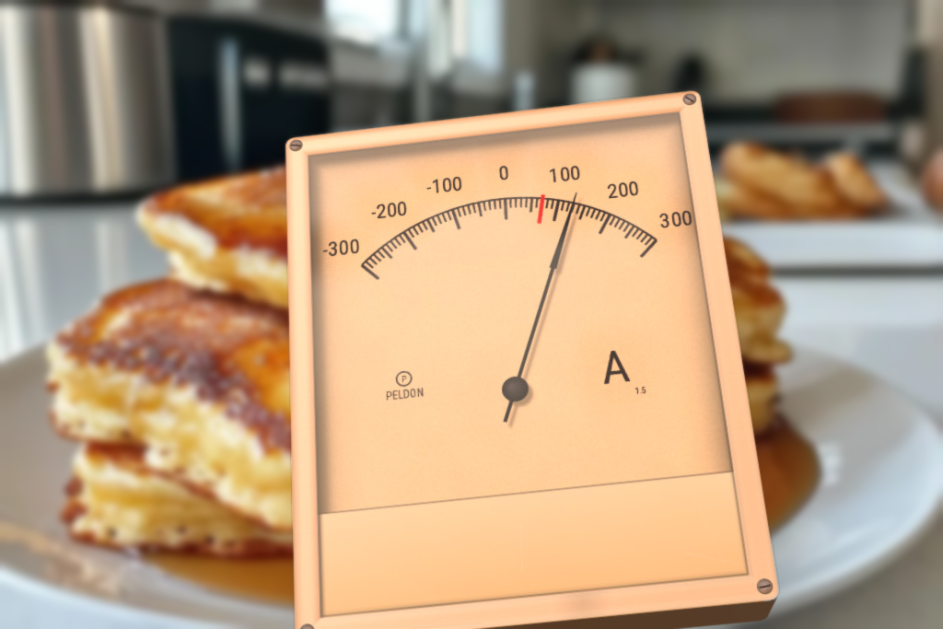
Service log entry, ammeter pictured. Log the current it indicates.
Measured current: 130 A
